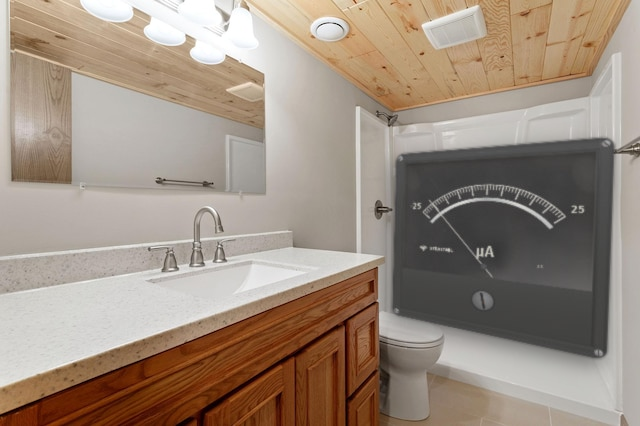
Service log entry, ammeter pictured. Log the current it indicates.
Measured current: -20 µA
